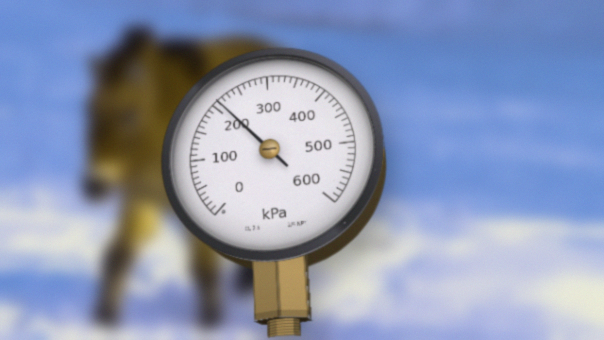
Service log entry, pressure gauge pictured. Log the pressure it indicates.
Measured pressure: 210 kPa
